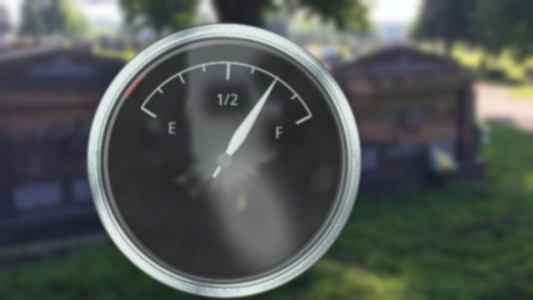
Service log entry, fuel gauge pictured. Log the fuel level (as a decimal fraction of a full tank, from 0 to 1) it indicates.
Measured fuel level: 0.75
